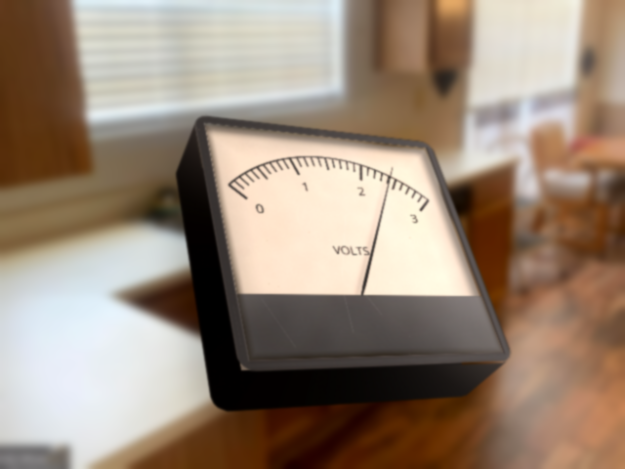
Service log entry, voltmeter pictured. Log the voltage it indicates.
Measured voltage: 2.4 V
